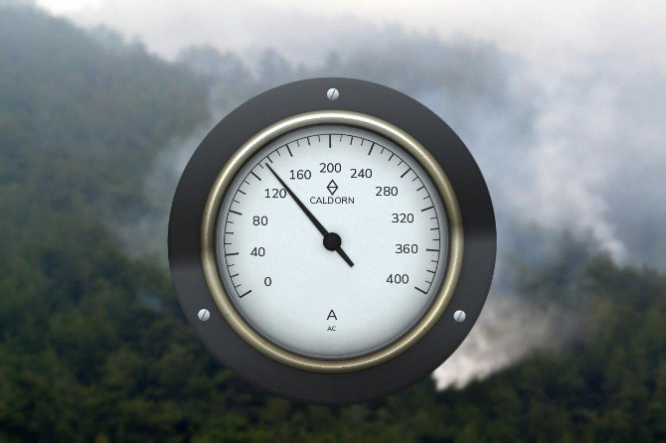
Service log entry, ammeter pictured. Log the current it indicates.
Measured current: 135 A
